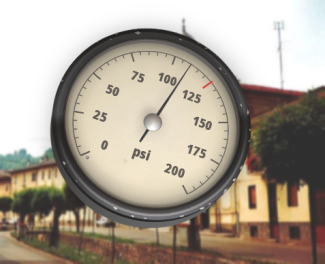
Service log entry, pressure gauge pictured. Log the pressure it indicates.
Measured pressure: 110 psi
